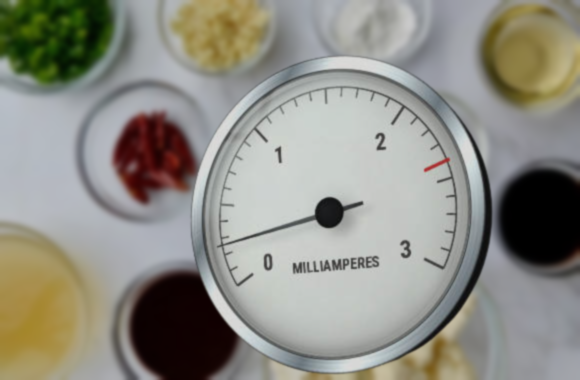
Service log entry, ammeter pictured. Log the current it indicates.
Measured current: 0.25 mA
